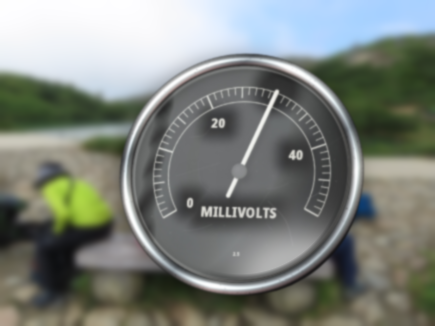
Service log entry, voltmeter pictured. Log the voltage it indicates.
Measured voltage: 30 mV
